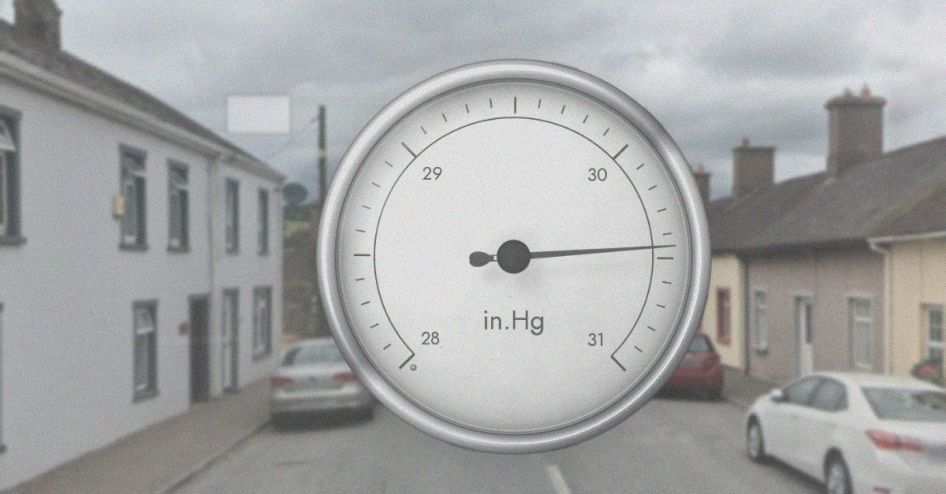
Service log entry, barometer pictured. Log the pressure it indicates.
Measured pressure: 30.45 inHg
